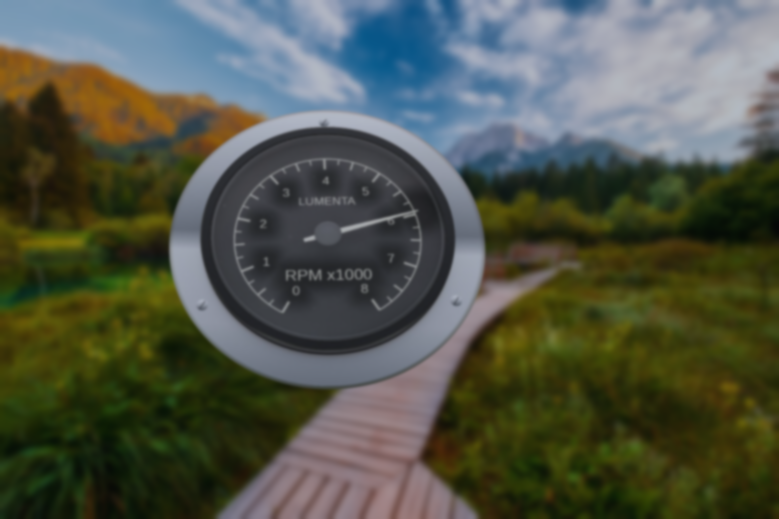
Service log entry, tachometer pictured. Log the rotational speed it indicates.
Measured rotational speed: 6000 rpm
